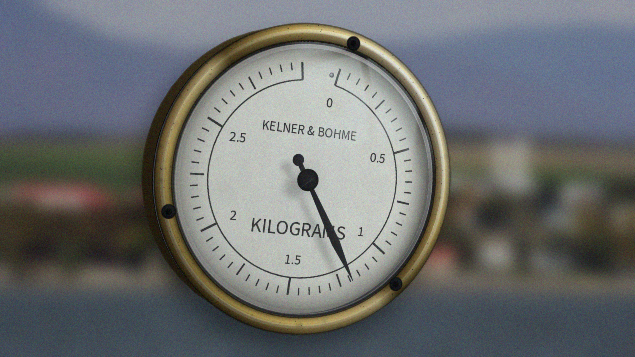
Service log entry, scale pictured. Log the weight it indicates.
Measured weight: 1.2 kg
